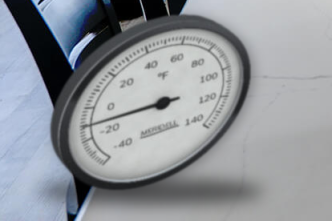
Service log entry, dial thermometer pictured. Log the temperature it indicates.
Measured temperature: -10 °F
